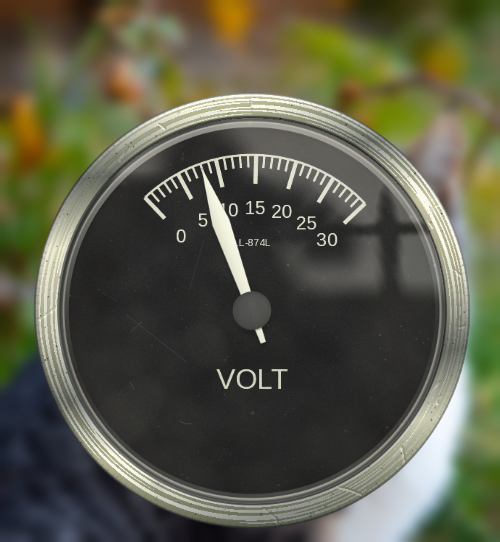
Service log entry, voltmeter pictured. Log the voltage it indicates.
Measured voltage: 8 V
